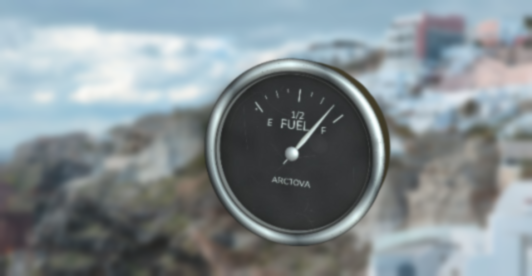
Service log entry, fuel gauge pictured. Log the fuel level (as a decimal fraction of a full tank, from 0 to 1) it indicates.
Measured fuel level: 0.875
